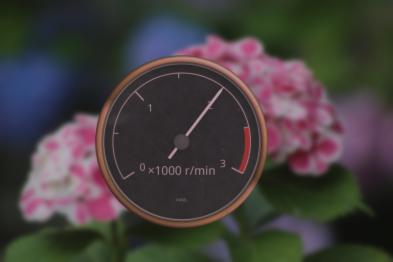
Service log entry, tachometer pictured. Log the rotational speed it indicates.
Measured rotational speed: 2000 rpm
